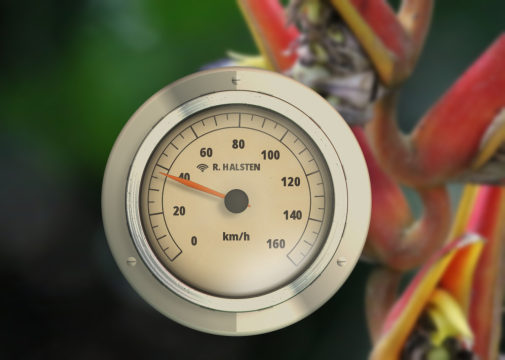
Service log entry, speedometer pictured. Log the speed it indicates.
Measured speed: 37.5 km/h
